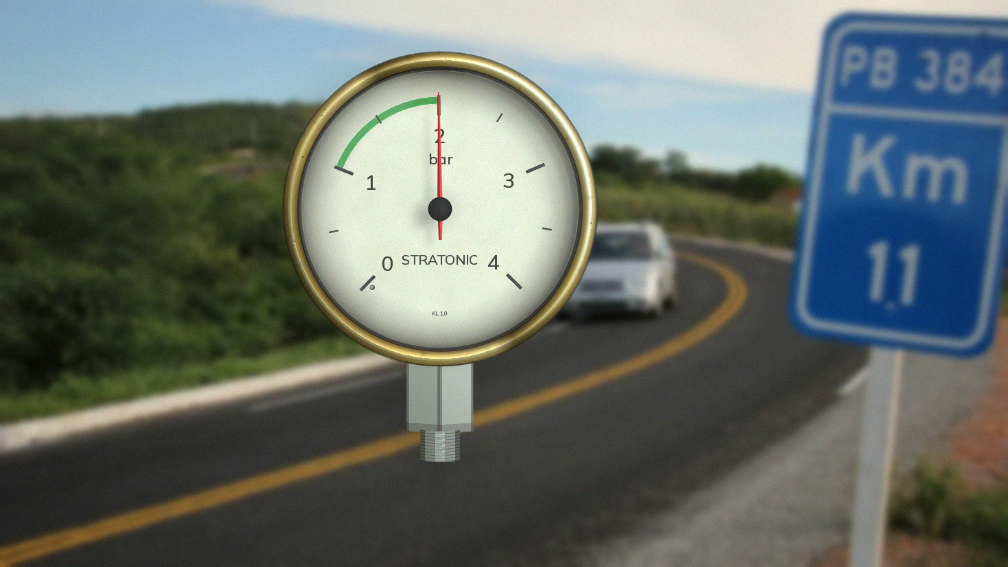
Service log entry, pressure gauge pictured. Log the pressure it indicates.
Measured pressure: 2 bar
